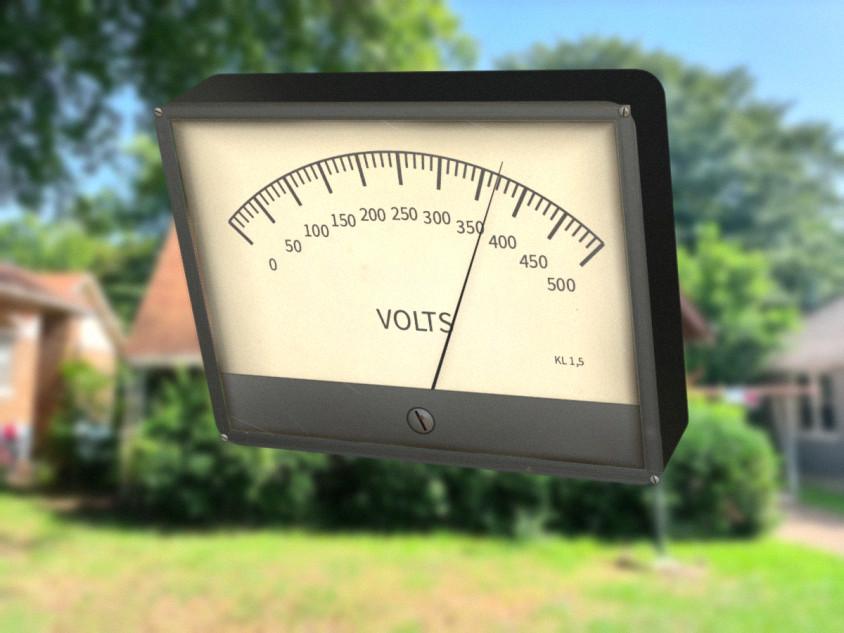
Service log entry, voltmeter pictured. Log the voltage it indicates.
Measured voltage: 370 V
